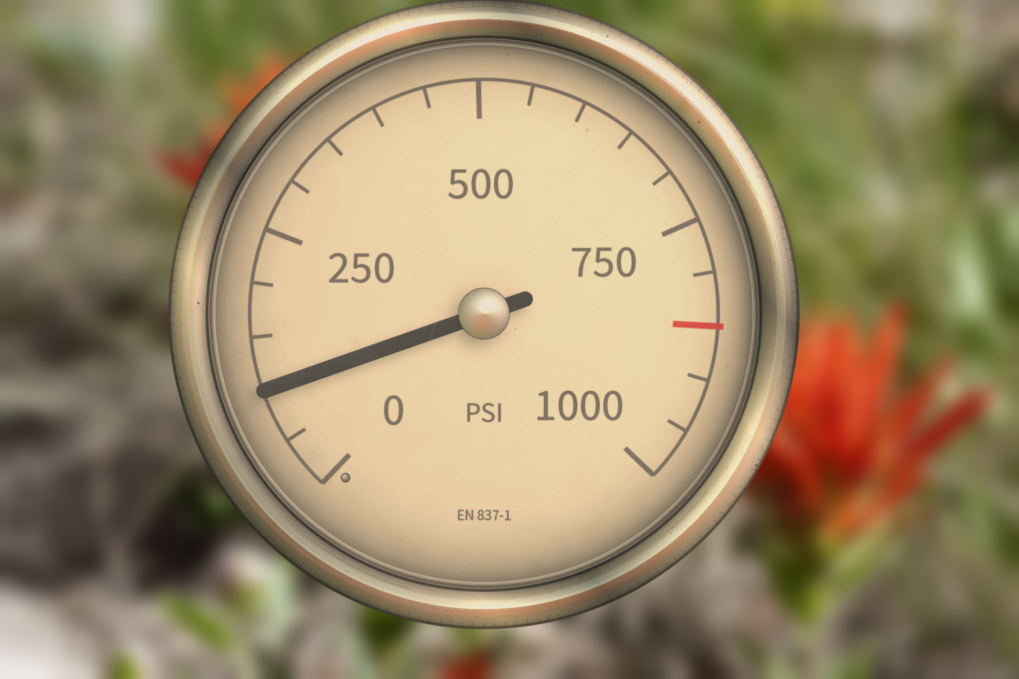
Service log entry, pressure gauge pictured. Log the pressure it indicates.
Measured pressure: 100 psi
